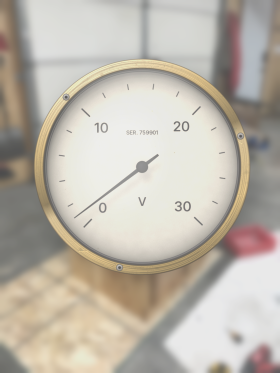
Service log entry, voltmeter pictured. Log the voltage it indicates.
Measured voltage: 1 V
